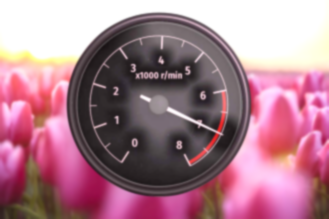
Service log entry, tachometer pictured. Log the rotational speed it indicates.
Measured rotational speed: 7000 rpm
